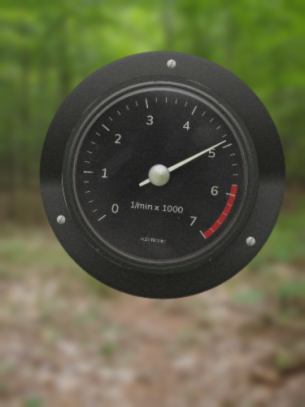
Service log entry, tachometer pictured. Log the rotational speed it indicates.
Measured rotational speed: 4900 rpm
